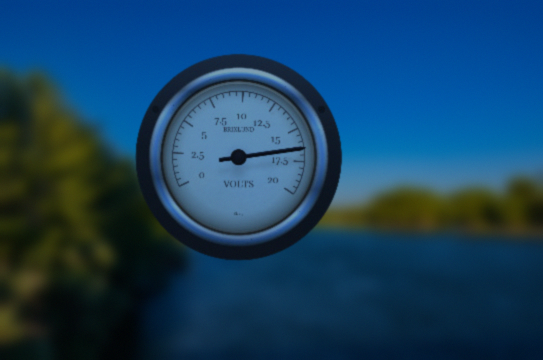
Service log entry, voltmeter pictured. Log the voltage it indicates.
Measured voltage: 16.5 V
